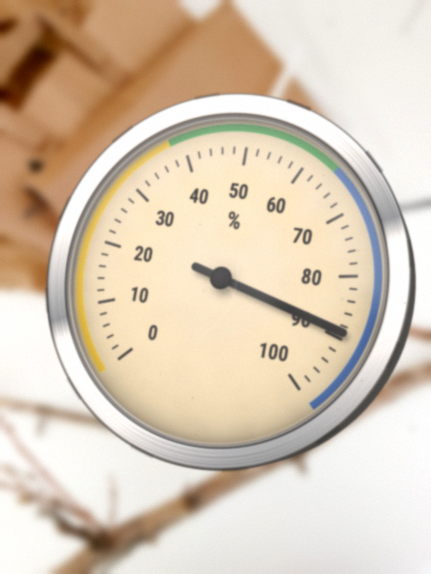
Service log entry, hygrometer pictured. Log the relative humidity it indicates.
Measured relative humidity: 89 %
